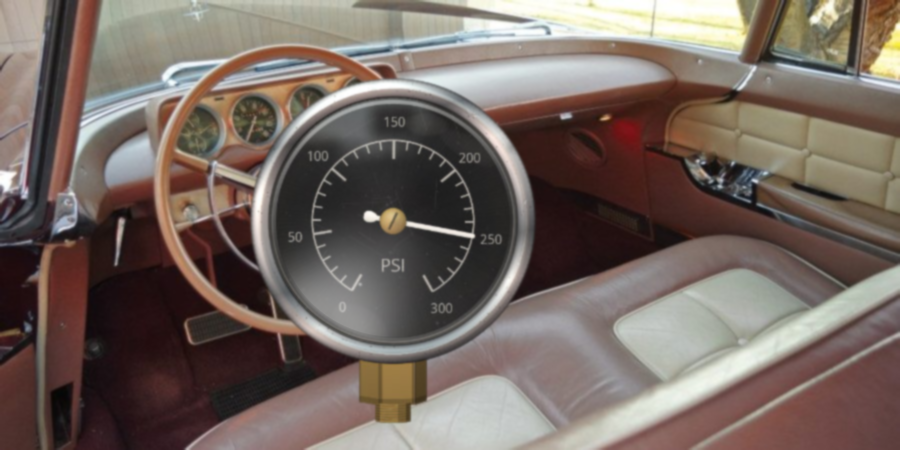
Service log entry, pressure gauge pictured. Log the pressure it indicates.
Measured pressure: 250 psi
